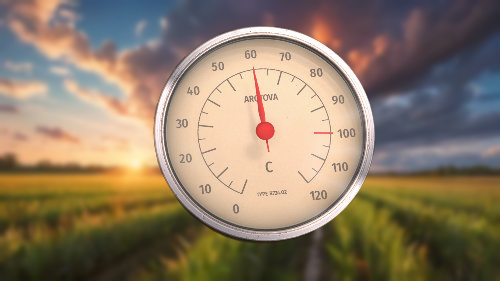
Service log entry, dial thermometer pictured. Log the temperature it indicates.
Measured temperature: 60 °C
